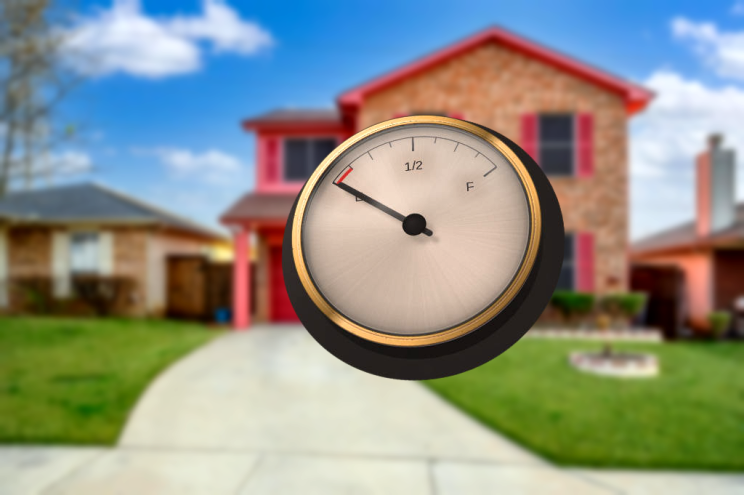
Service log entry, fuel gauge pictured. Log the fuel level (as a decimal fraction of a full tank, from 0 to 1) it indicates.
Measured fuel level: 0
